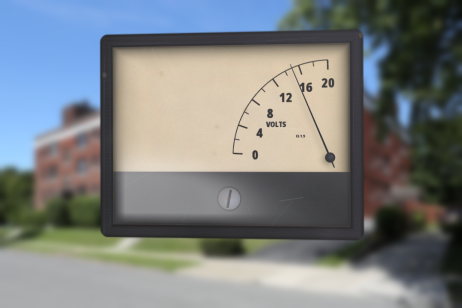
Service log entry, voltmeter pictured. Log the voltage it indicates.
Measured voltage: 15 V
